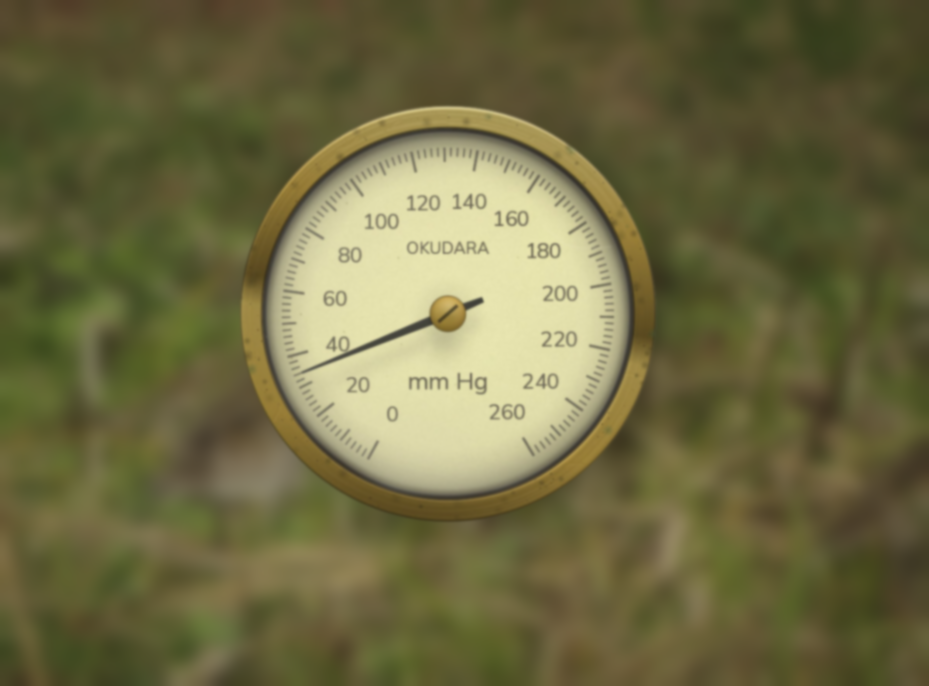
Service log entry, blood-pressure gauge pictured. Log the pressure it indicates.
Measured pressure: 34 mmHg
